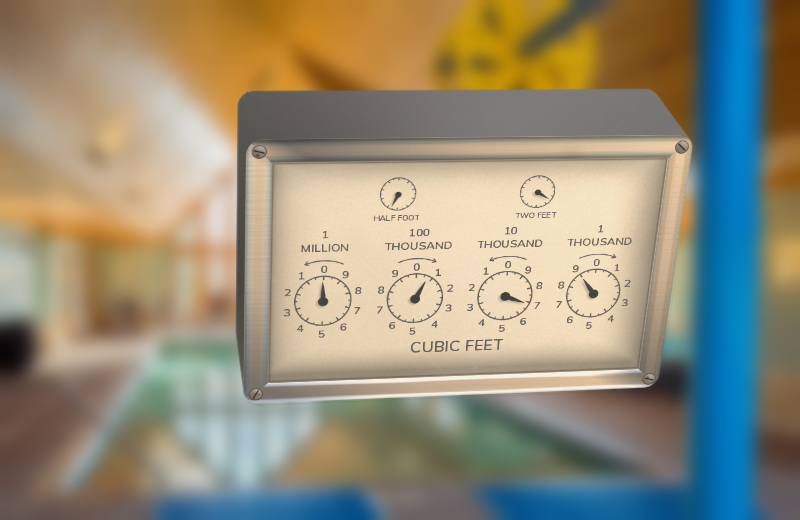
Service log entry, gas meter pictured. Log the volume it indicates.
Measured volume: 6900 ft³
